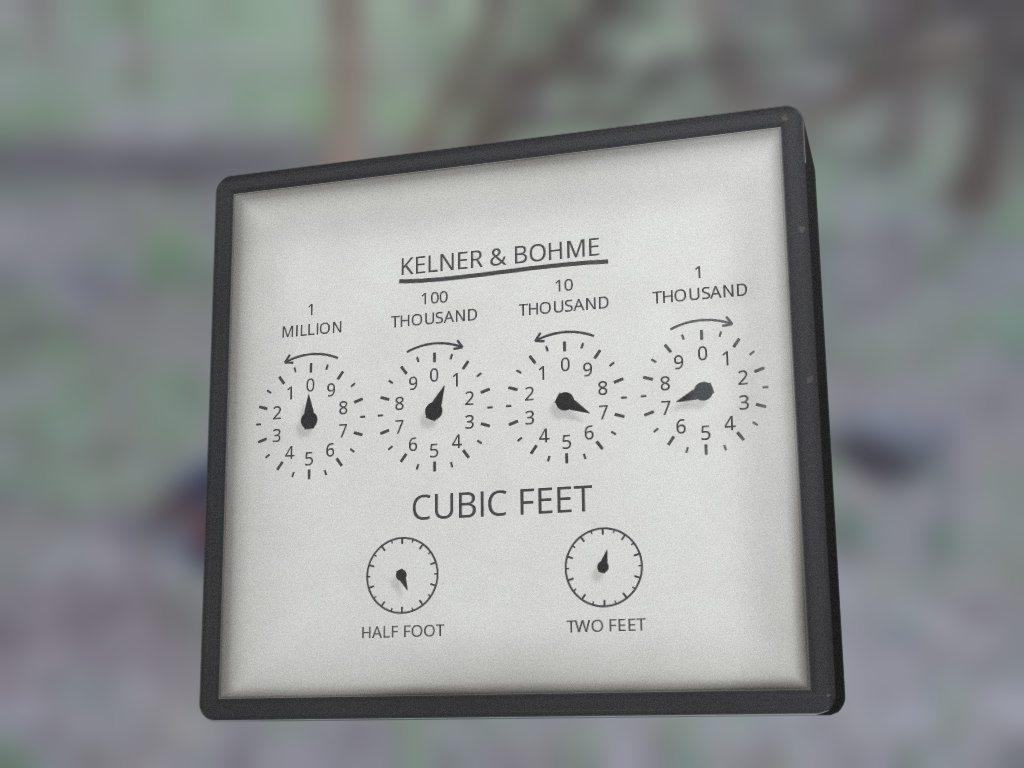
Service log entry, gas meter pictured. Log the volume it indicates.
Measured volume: 6700 ft³
